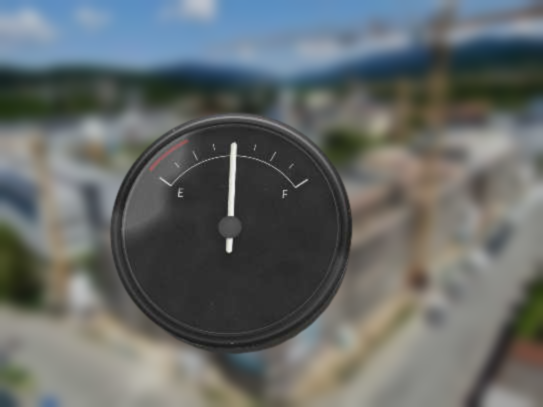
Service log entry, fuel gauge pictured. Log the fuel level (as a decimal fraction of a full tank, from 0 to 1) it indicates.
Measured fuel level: 0.5
